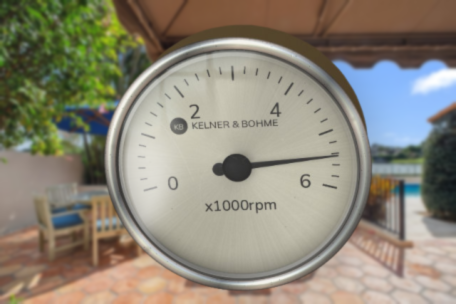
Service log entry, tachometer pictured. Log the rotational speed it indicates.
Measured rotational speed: 5400 rpm
